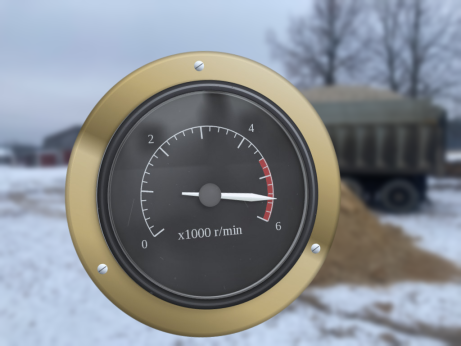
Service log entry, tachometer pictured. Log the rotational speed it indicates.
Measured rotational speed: 5500 rpm
